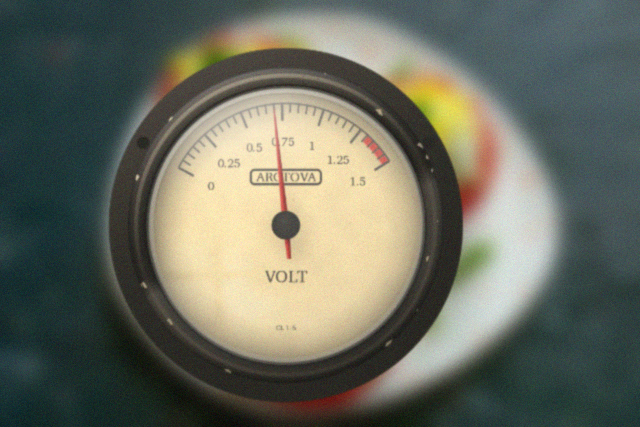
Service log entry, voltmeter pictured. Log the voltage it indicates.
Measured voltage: 0.7 V
